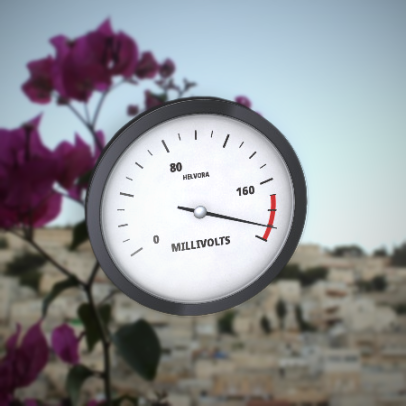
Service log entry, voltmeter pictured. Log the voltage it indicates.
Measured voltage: 190 mV
